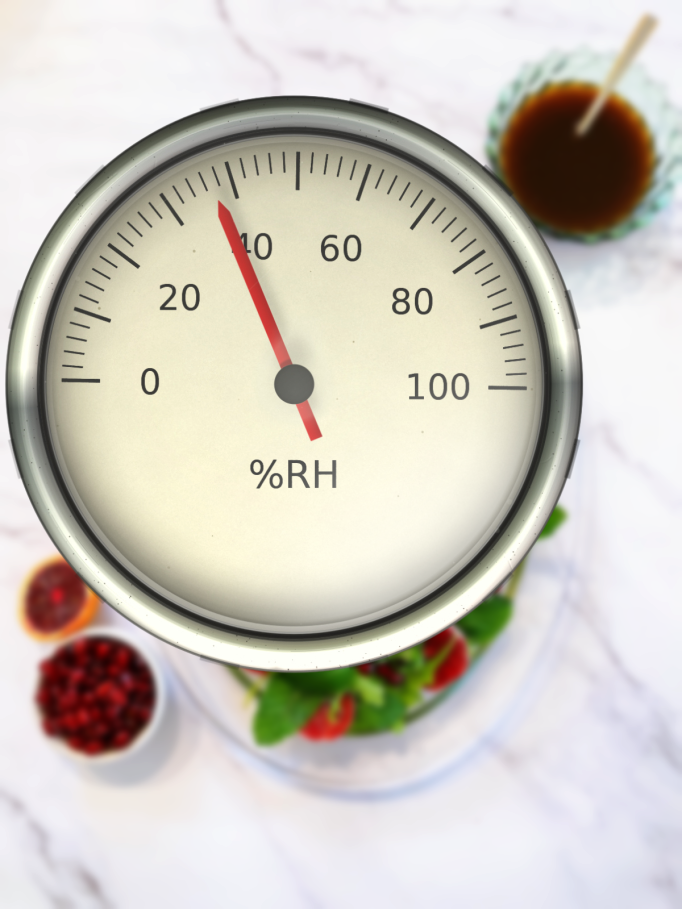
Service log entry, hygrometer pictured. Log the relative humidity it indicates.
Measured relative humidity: 37 %
